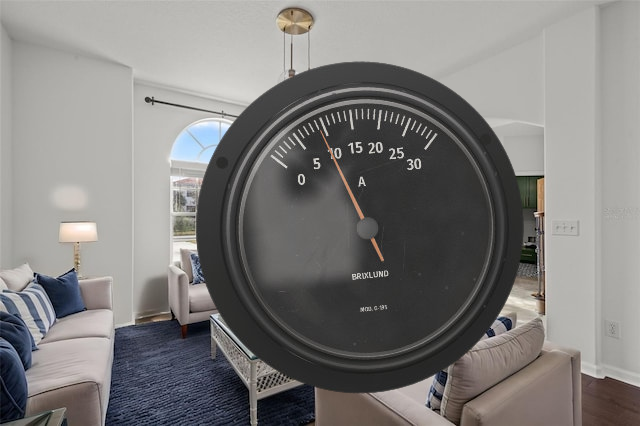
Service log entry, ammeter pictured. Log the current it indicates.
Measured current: 9 A
